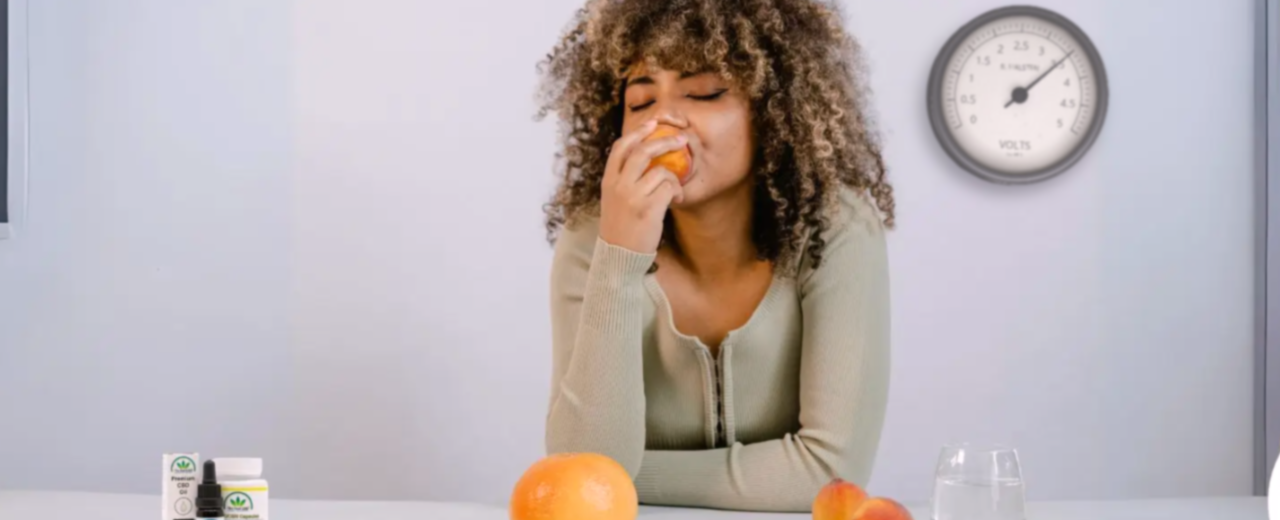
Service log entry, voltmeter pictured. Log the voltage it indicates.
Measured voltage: 3.5 V
